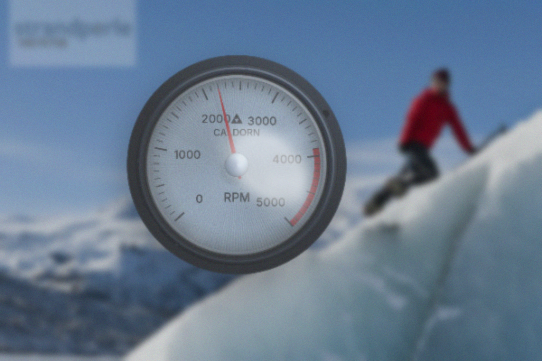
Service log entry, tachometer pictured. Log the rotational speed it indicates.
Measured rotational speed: 2200 rpm
